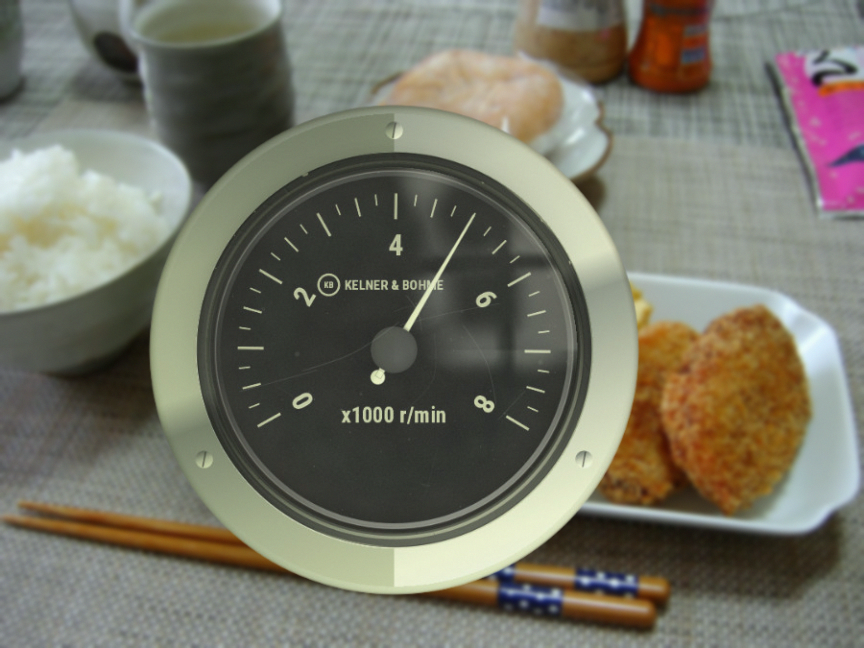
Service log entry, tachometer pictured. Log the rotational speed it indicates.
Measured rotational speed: 5000 rpm
